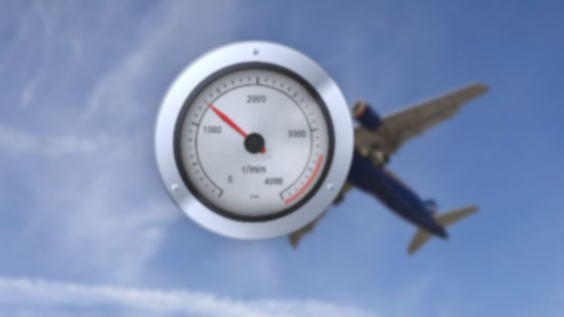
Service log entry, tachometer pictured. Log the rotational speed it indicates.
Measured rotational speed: 1300 rpm
